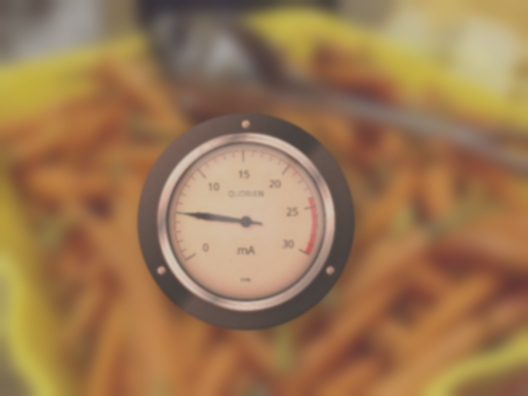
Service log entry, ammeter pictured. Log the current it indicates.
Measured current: 5 mA
